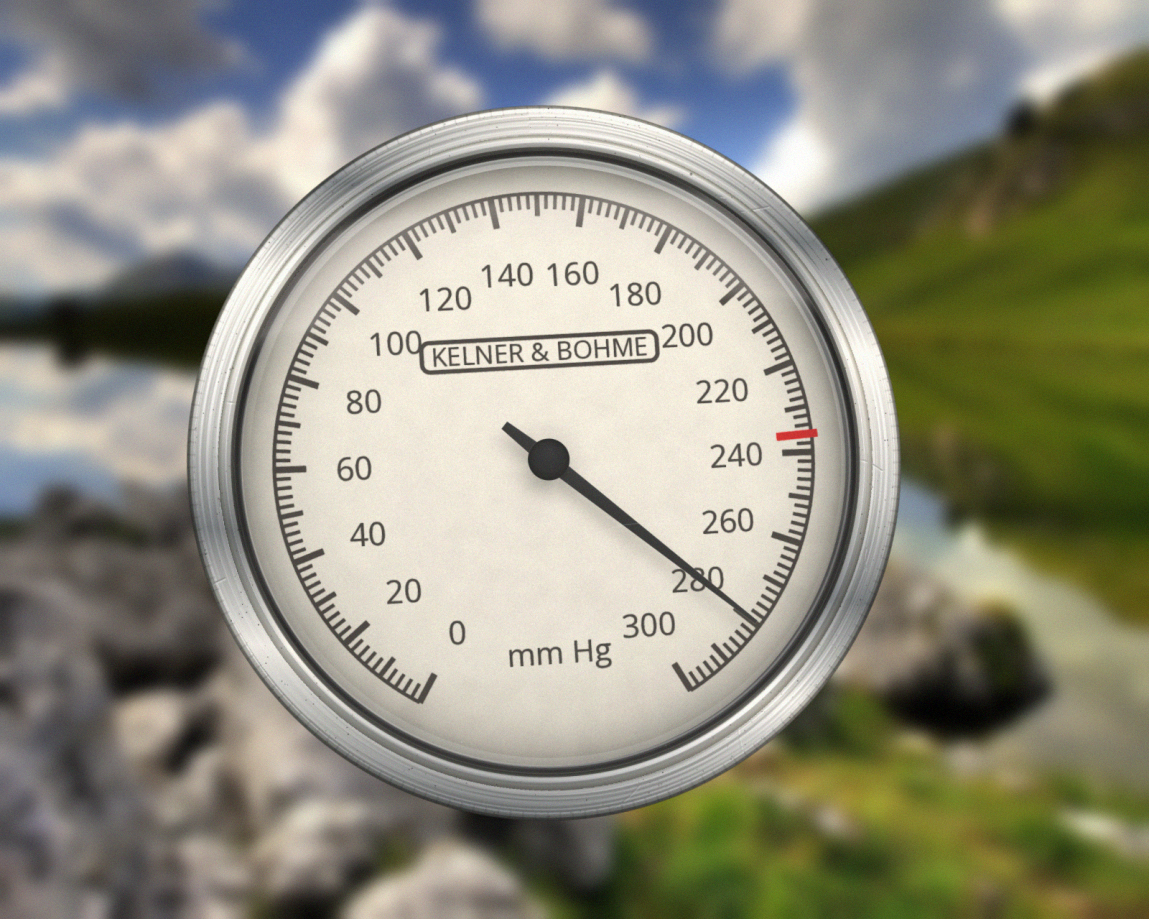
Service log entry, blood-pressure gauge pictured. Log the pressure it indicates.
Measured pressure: 280 mmHg
